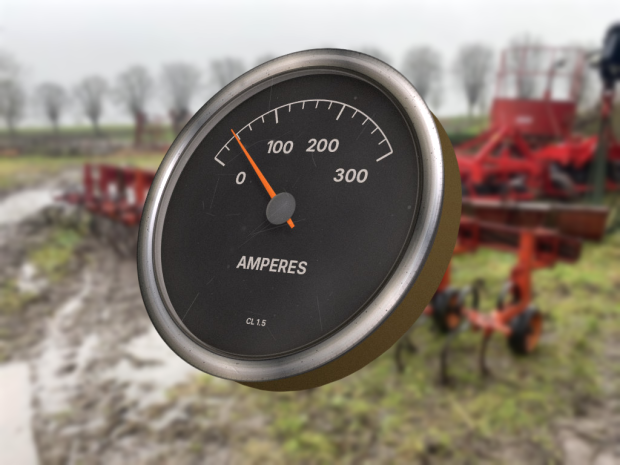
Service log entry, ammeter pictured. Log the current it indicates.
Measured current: 40 A
